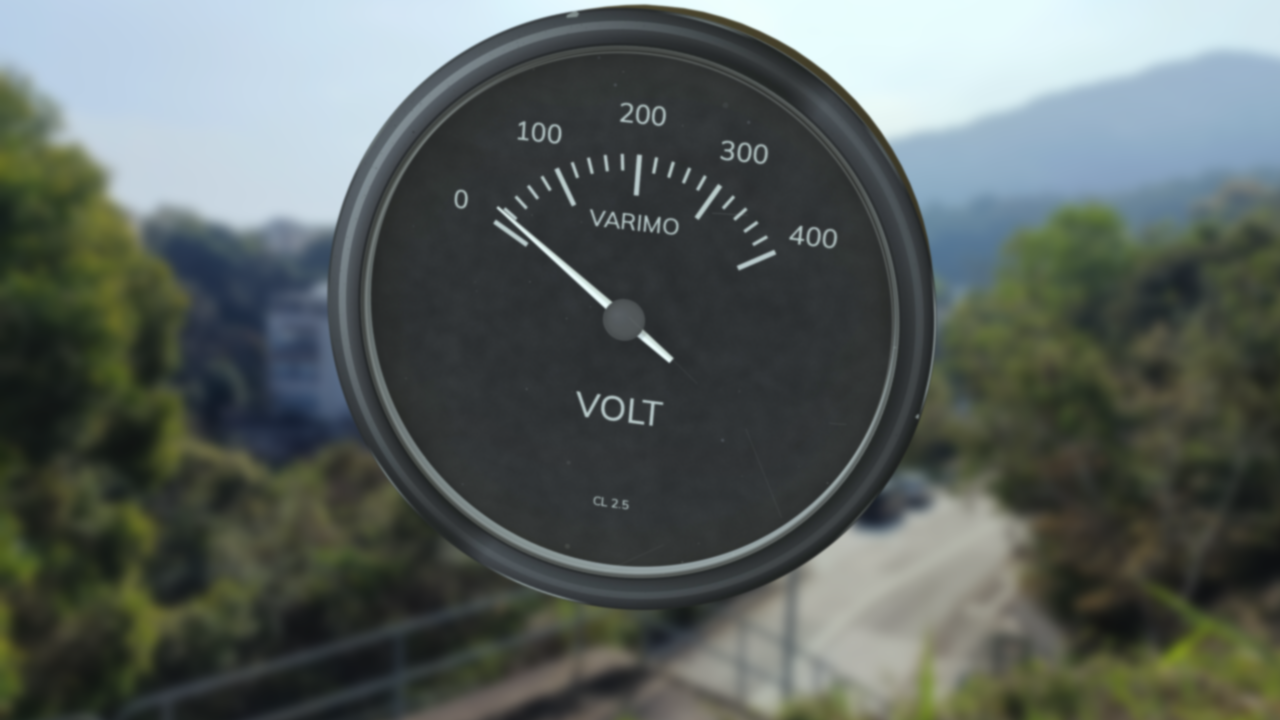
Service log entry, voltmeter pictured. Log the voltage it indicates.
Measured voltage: 20 V
